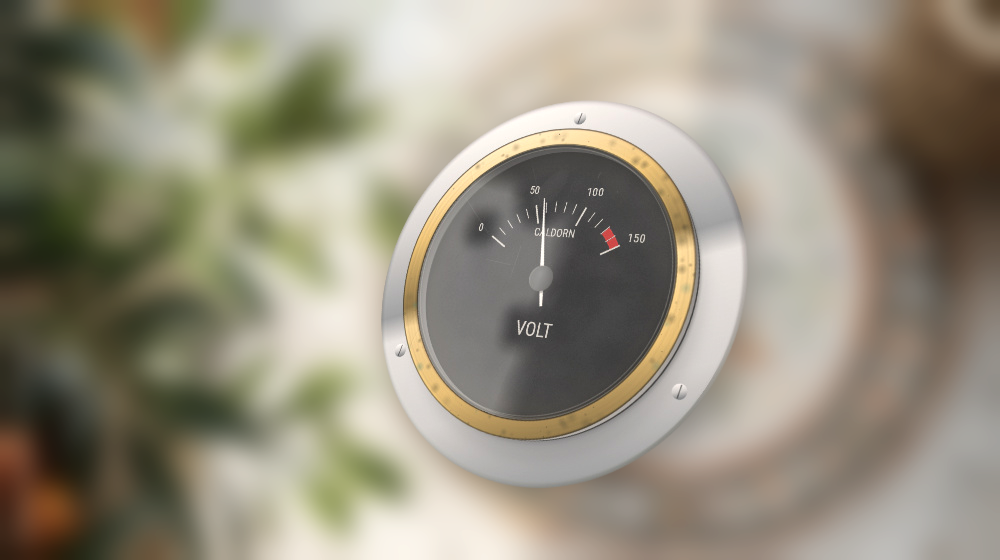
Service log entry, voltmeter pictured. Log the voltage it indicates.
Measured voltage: 60 V
